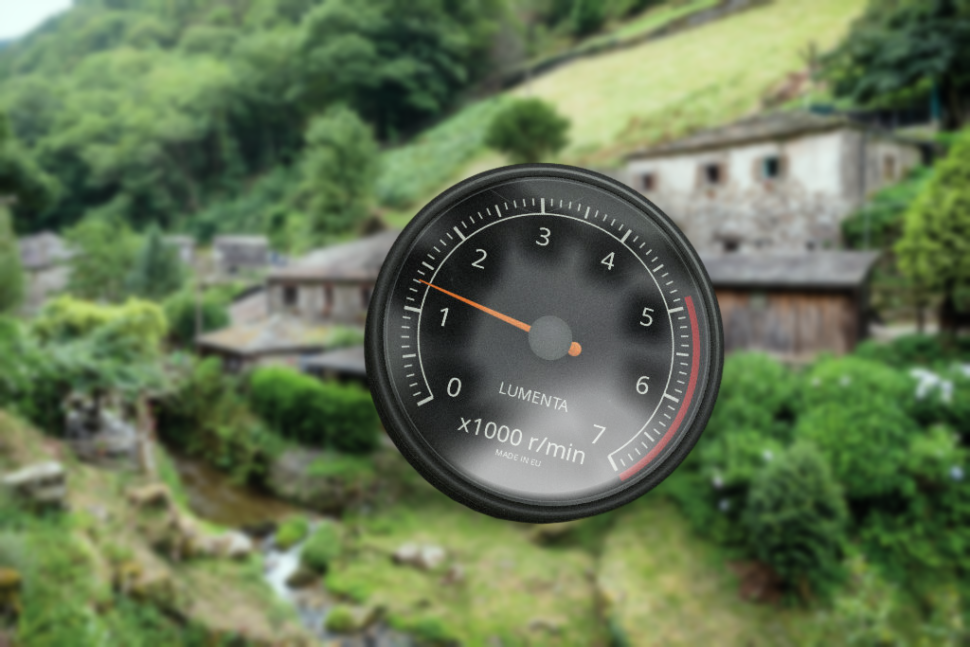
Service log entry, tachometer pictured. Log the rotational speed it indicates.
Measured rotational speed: 1300 rpm
